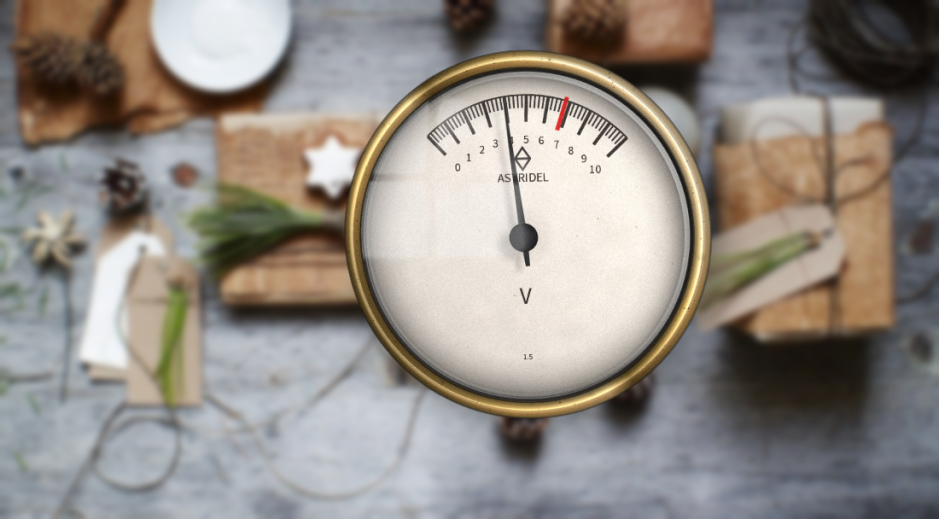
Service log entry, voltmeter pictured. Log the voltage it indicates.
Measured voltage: 4 V
